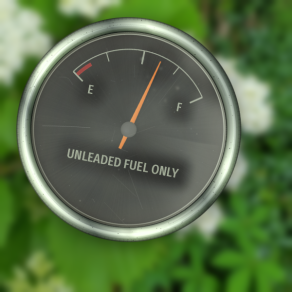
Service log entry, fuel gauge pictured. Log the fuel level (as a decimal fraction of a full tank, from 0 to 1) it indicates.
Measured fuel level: 0.625
